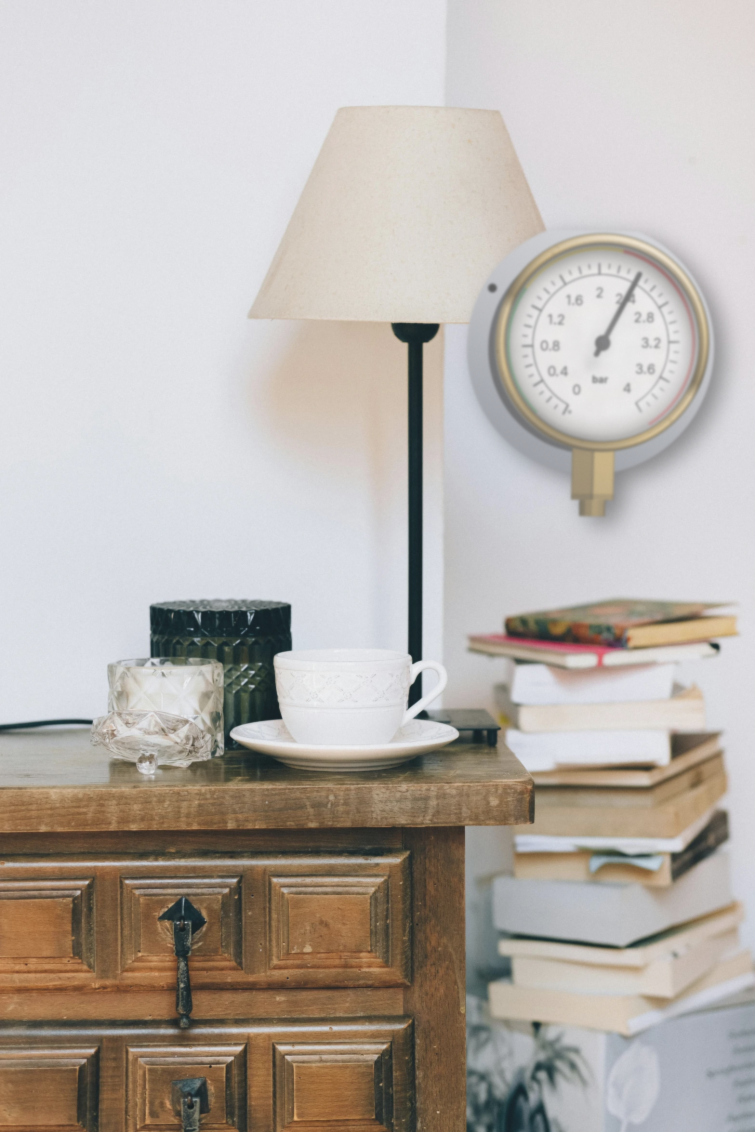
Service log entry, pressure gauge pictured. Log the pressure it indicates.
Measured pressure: 2.4 bar
